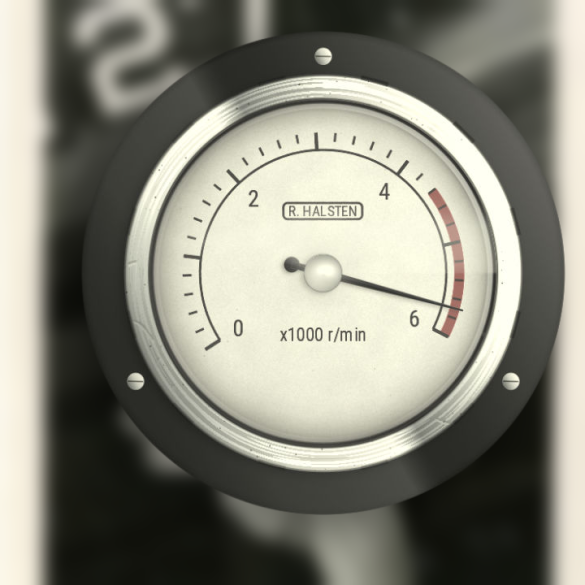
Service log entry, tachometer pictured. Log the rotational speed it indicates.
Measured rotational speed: 5700 rpm
